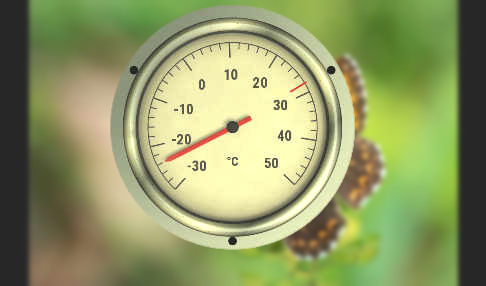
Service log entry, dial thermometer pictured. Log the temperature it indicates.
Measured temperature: -24 °C
